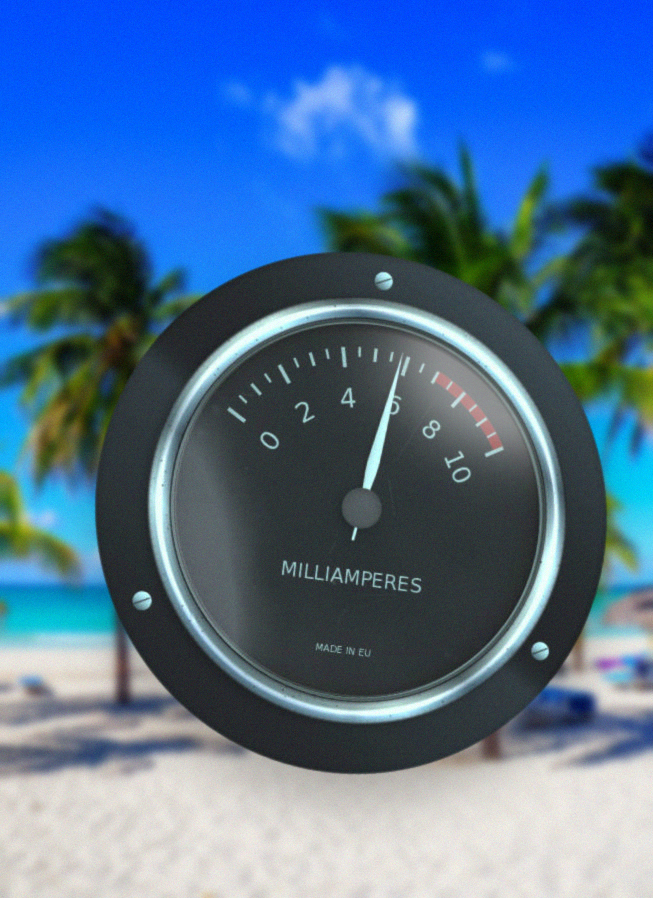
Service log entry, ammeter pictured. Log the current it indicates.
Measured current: 5.75 mA
